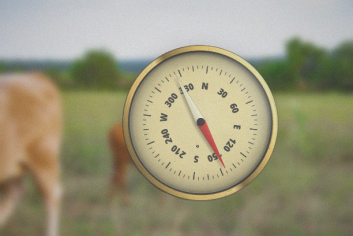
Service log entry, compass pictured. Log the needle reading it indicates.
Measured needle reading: 145 °
